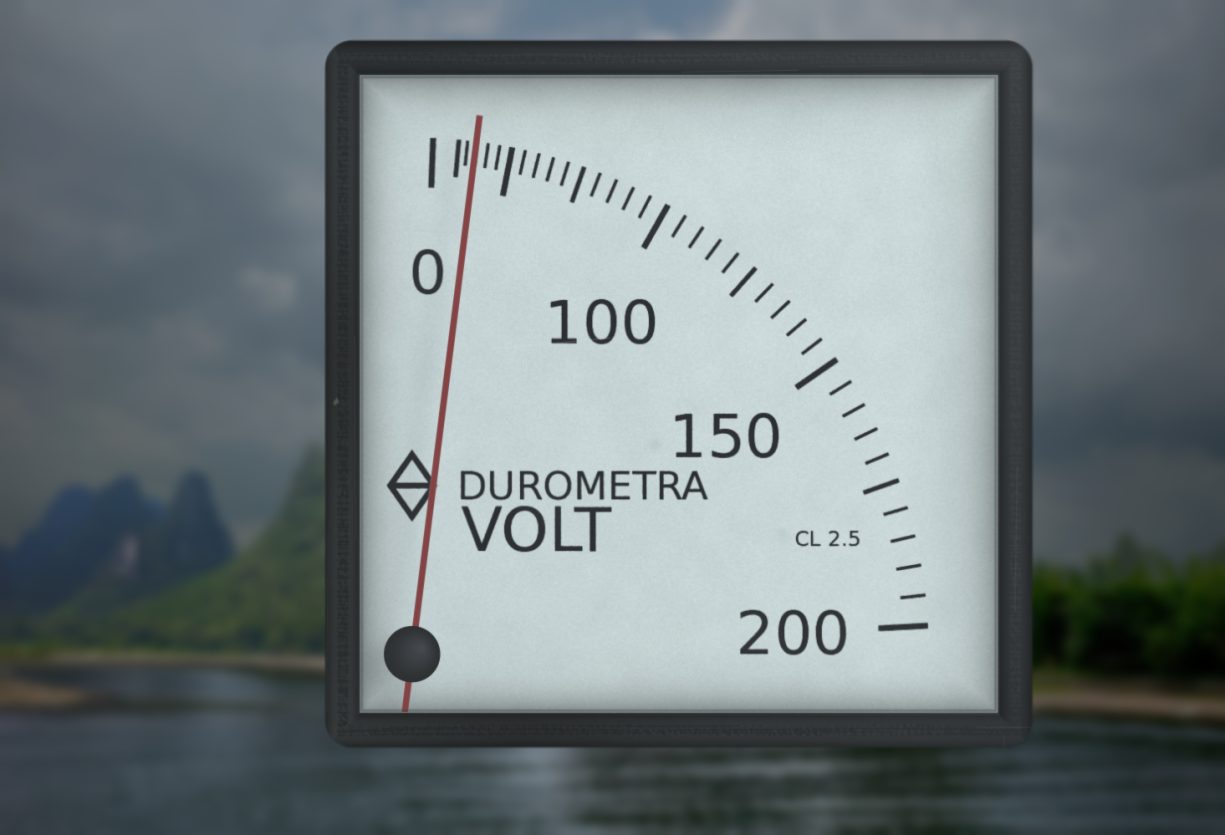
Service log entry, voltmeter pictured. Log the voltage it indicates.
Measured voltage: 35 V
